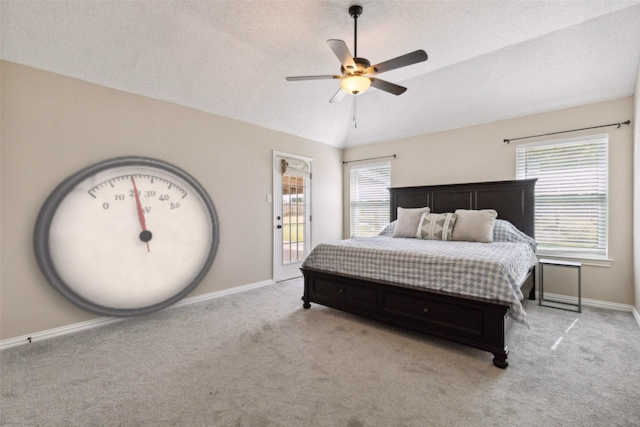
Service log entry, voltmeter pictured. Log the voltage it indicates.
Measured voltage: 20 mV
